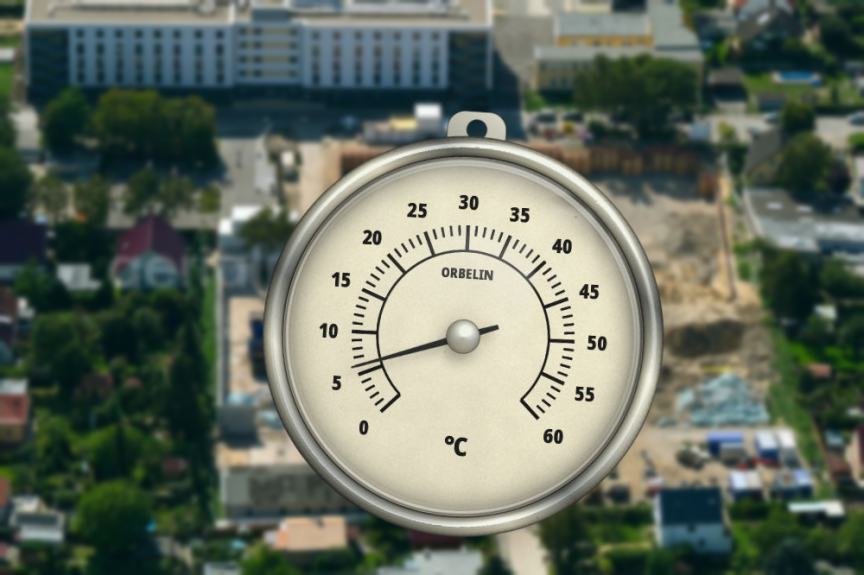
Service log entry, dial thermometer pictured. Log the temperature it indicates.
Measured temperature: 6 °C
